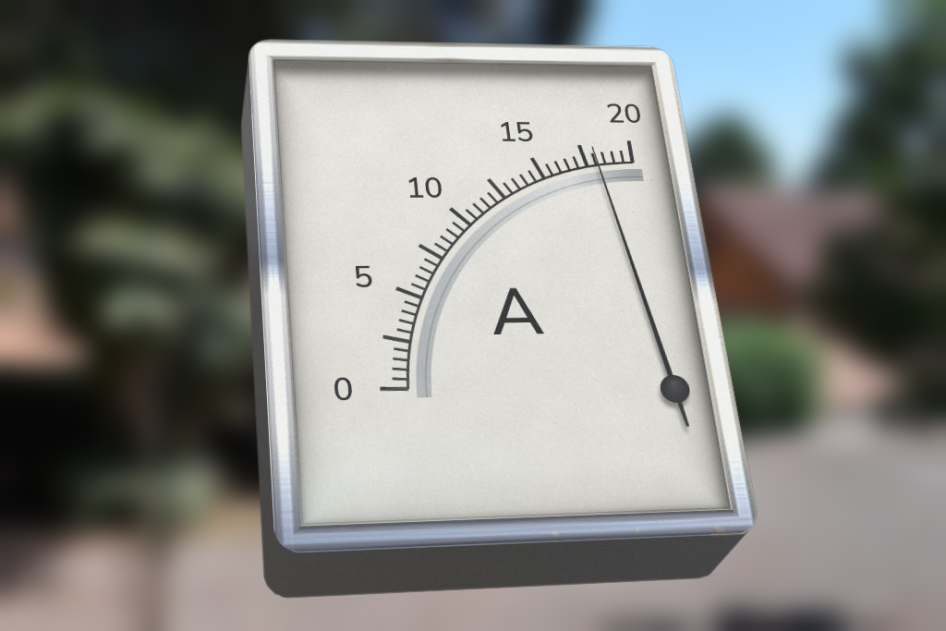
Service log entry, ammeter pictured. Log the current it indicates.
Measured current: 18 A
